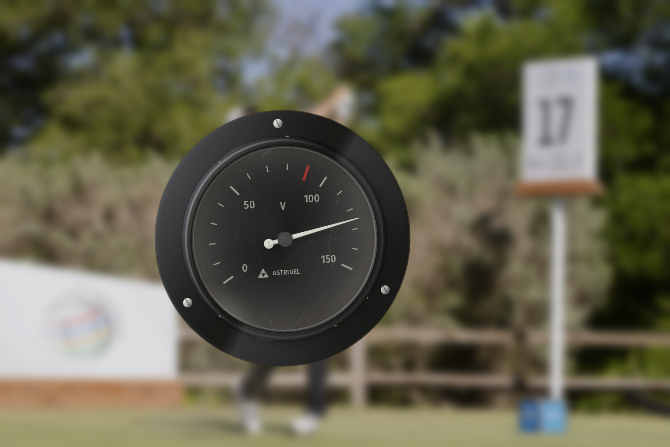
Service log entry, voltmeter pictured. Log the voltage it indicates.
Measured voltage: 125 V
